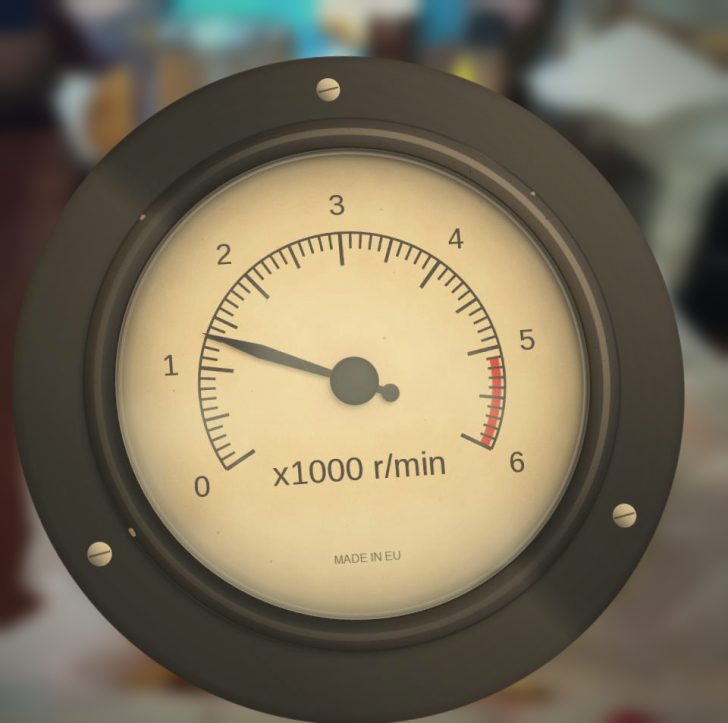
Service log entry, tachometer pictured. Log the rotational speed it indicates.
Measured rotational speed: 1300 rpm
